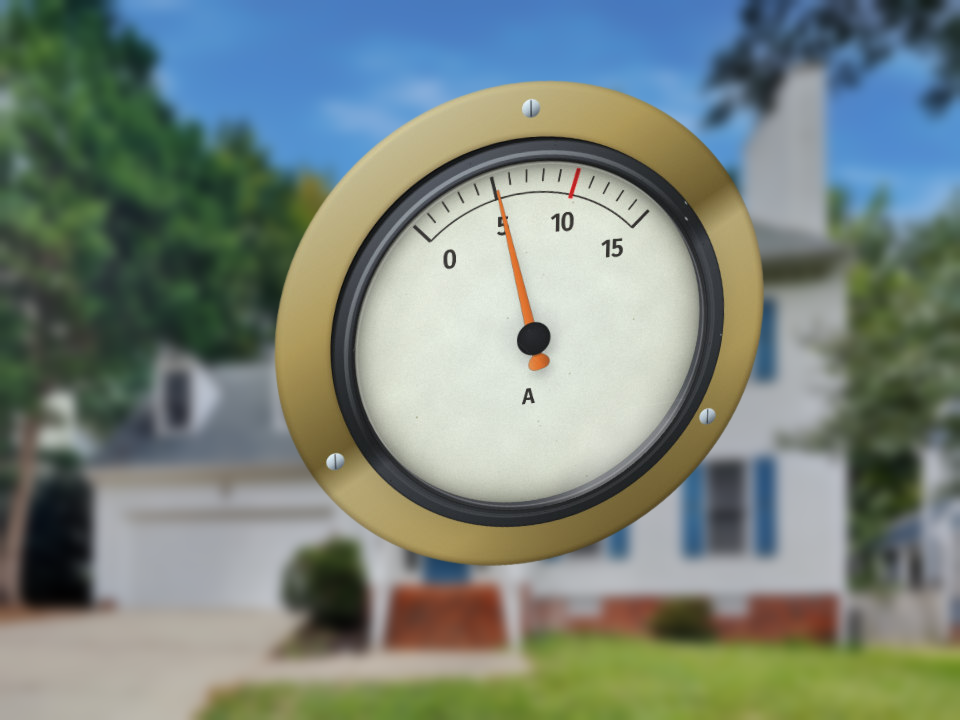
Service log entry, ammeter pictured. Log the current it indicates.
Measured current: 5 A
